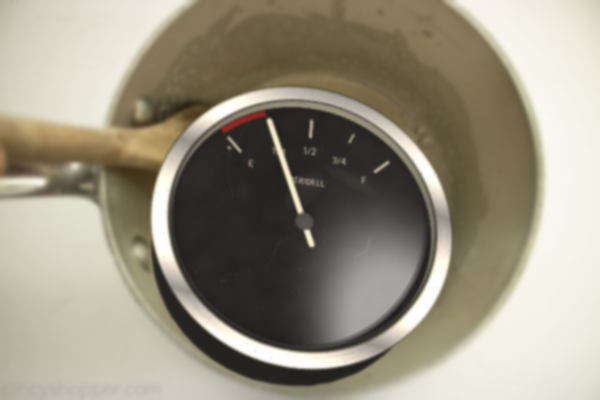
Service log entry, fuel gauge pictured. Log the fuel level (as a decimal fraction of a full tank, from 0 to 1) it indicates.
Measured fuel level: 0.25
